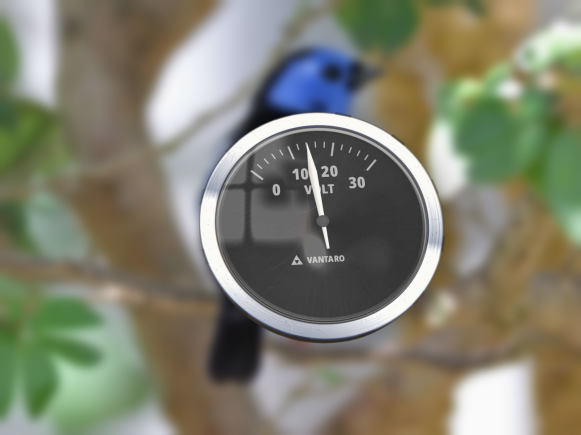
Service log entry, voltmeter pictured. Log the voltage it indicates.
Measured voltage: 14 V
